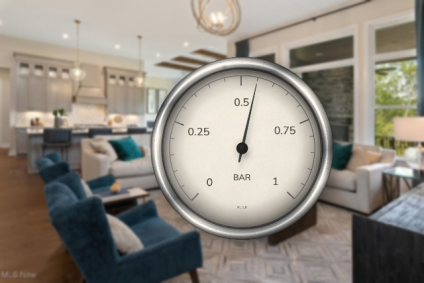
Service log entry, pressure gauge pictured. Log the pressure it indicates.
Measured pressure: 0.55 bar
